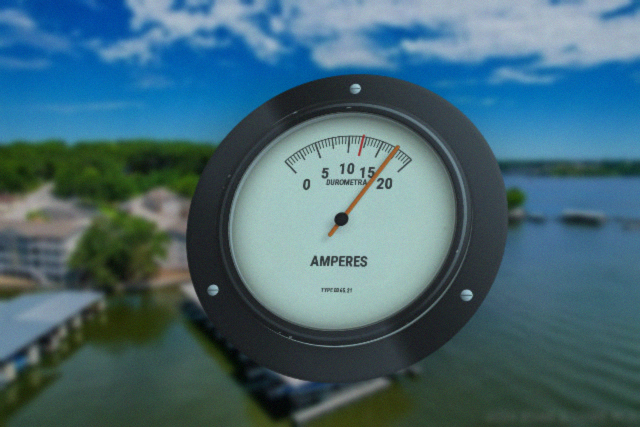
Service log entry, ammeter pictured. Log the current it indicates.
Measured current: 17.5 A
